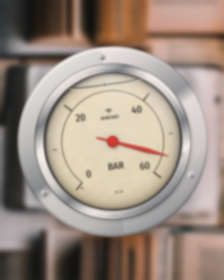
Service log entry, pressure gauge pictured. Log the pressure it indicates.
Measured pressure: 55 bar
